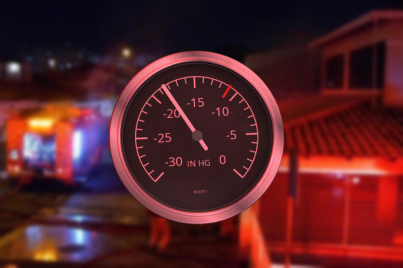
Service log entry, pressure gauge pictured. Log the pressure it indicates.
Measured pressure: -18.5 inHg
